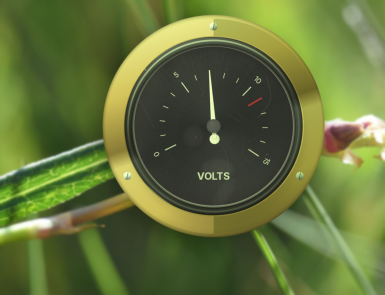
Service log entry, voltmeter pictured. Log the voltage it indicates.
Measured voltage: 7 V
